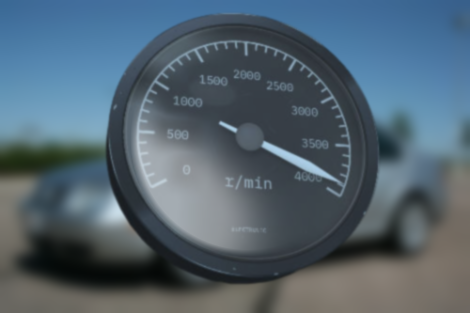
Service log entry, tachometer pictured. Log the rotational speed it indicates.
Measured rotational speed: 3900 rpm
